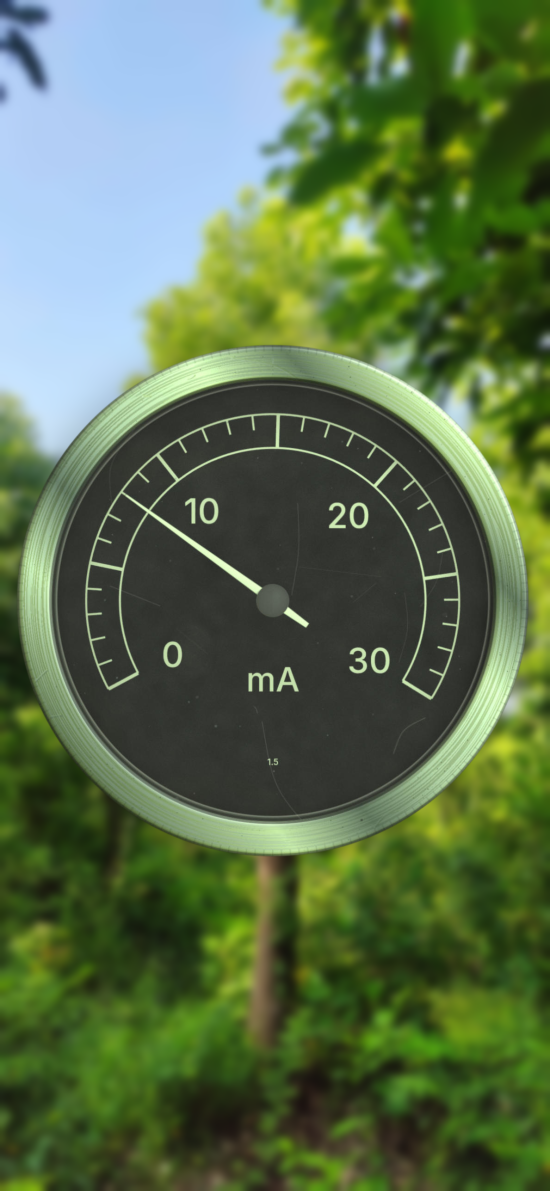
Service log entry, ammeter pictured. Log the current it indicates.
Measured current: 8 mA
